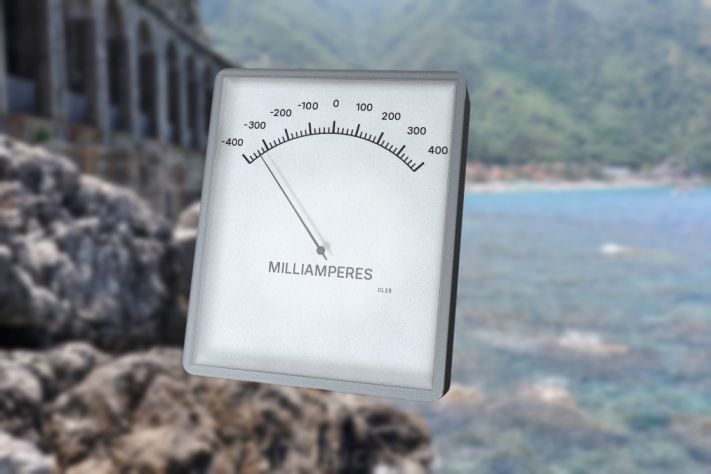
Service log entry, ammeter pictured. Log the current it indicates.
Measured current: -340 mA
